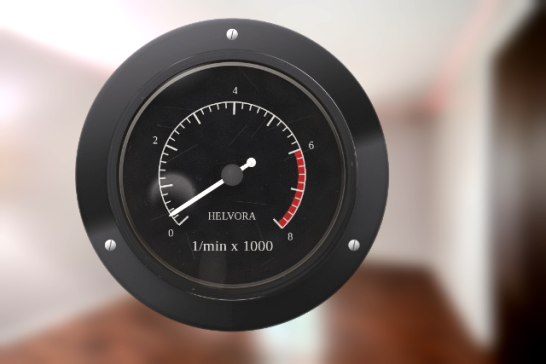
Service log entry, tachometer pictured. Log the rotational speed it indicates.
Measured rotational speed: 300 rpm
